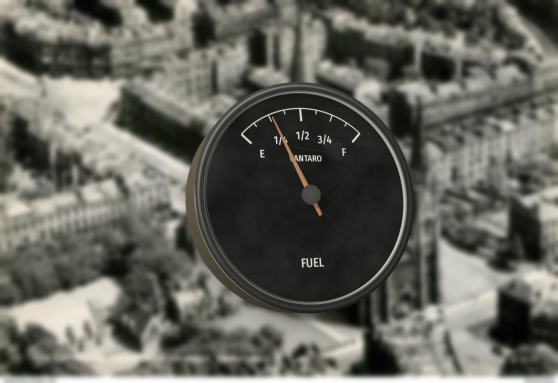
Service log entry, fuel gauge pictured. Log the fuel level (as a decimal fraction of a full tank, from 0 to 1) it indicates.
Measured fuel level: 0.25
